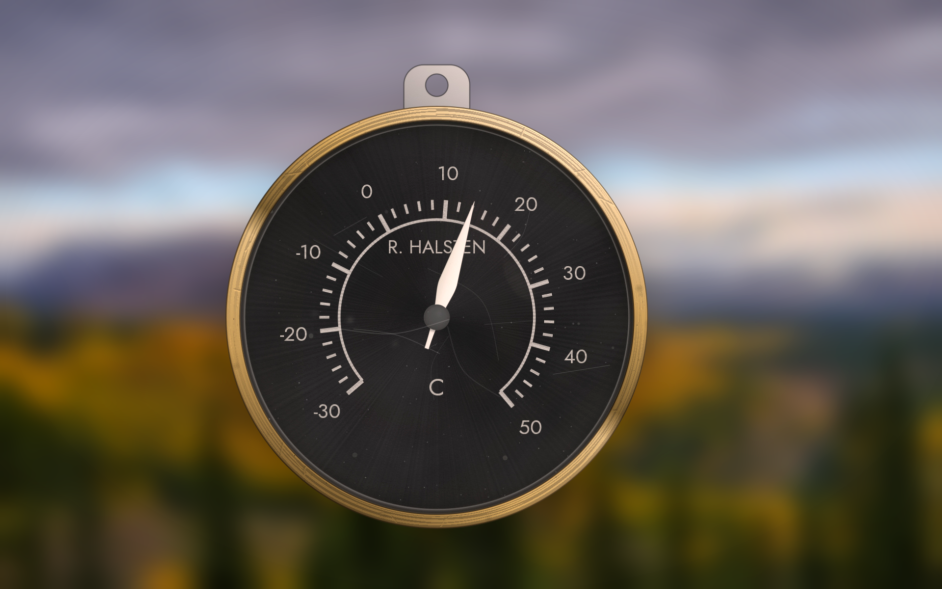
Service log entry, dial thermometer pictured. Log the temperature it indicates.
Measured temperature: 14 °C
